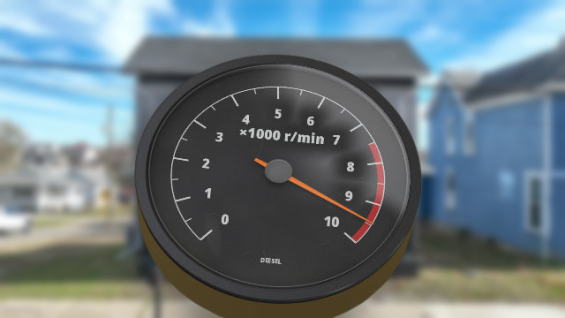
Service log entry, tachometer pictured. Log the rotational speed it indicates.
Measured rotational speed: 9500 rpm
